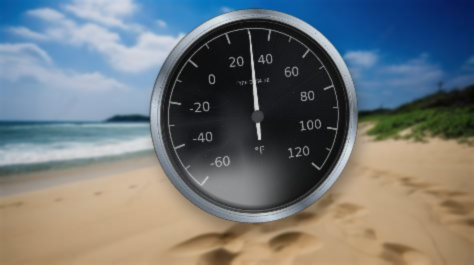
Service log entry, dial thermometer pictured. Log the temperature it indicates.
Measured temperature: 30 °F
